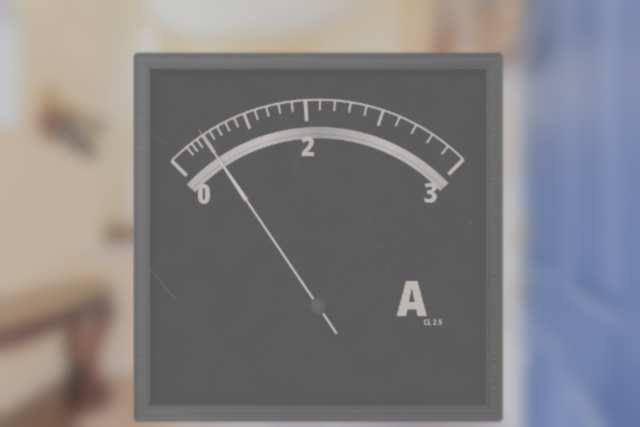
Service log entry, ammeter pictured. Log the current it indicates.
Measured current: 1 A
